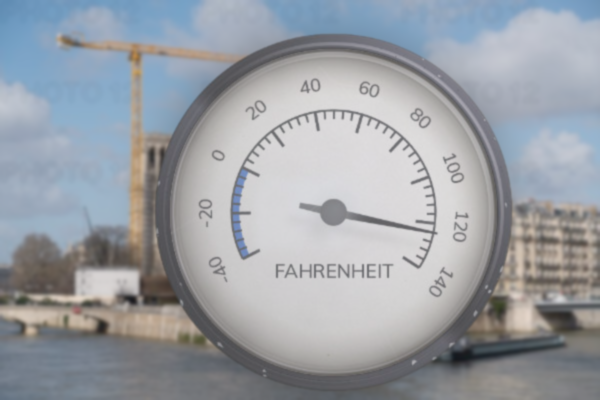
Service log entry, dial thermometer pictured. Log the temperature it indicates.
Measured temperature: 124 °F
